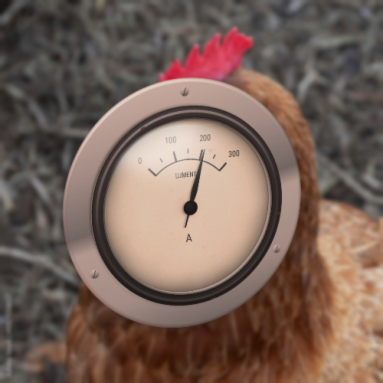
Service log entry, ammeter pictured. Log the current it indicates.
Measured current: 200 A
